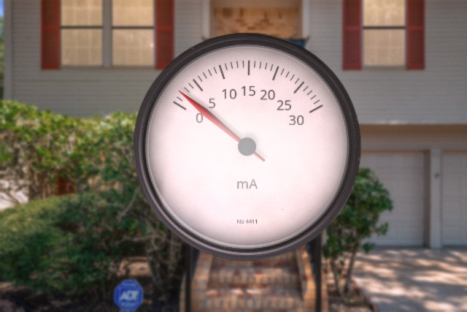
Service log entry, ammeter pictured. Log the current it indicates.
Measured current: 2 mA
